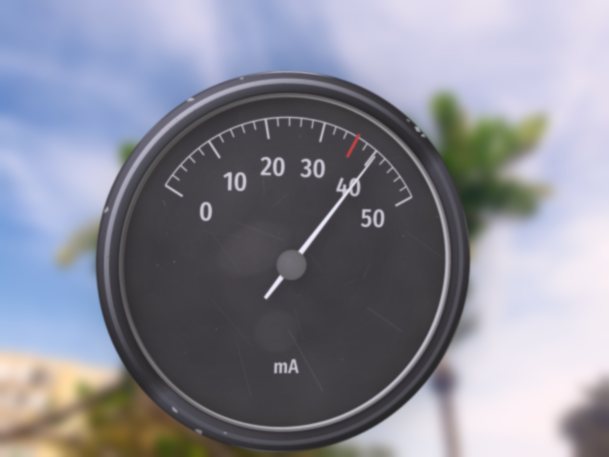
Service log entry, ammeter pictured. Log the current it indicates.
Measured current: 40 mA
